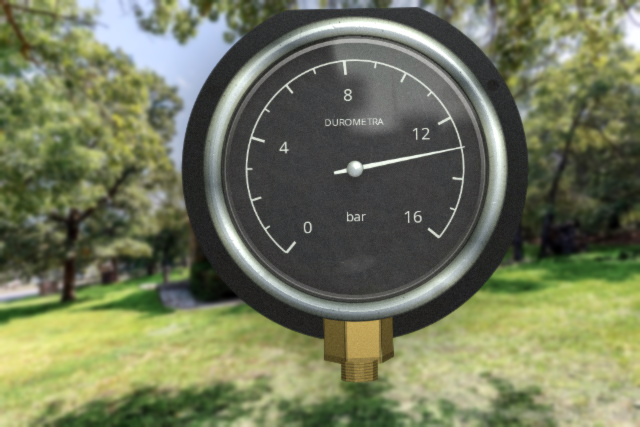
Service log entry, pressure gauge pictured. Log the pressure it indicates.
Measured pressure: 13 bar
